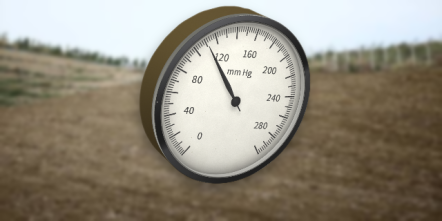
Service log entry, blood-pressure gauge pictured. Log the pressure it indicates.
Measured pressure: 110 mmHg
